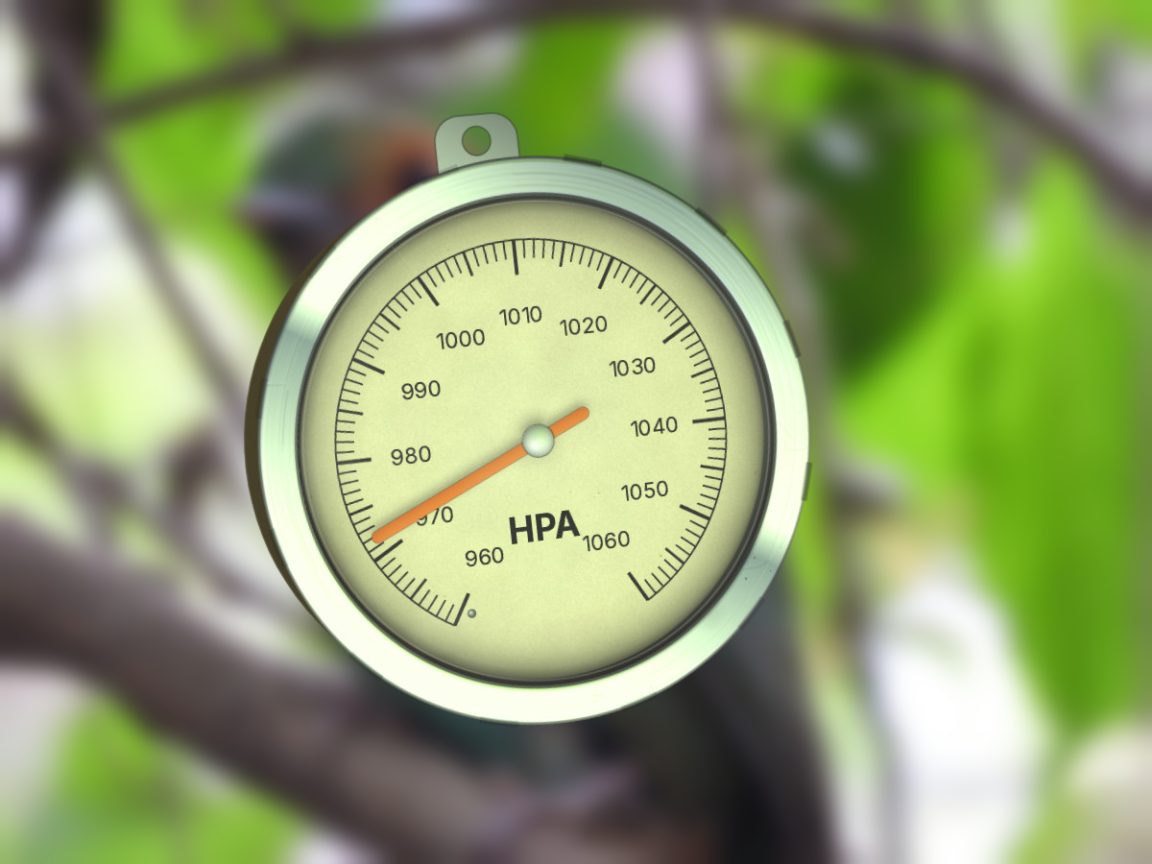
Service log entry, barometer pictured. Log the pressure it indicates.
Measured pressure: 972 hPa
